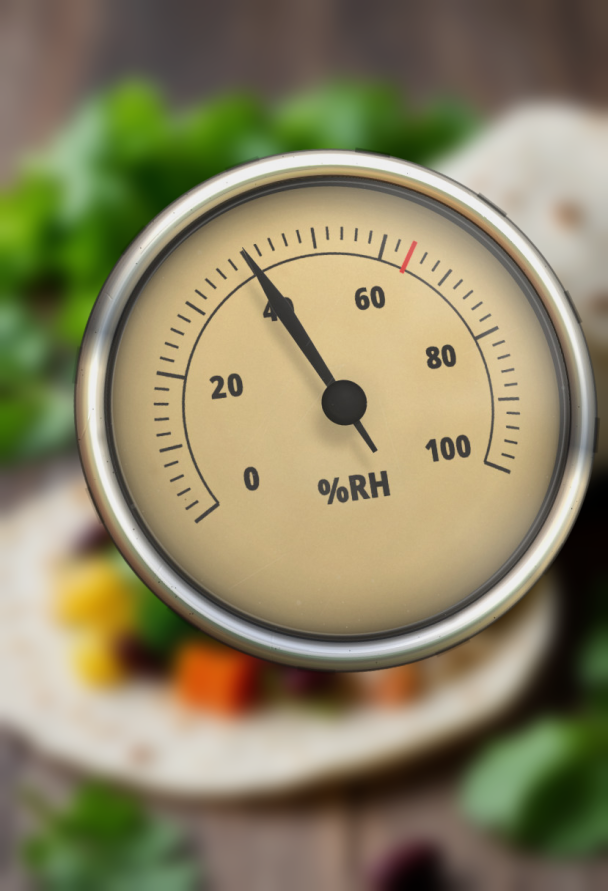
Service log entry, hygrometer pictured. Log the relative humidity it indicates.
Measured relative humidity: 40 %
